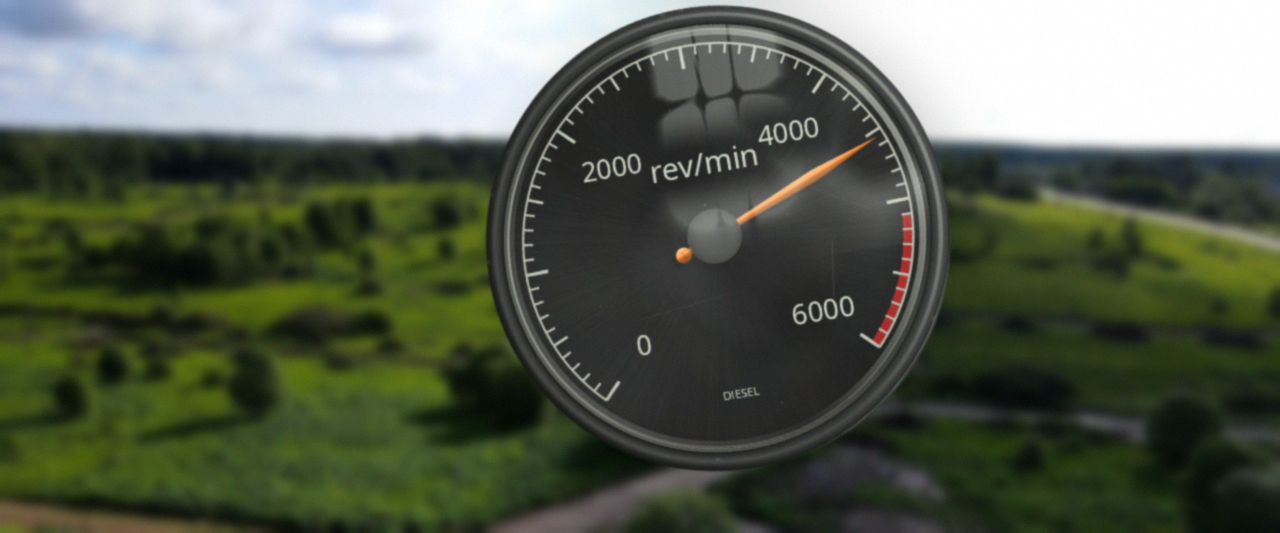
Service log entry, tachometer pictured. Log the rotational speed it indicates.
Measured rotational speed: 4550 rpm
